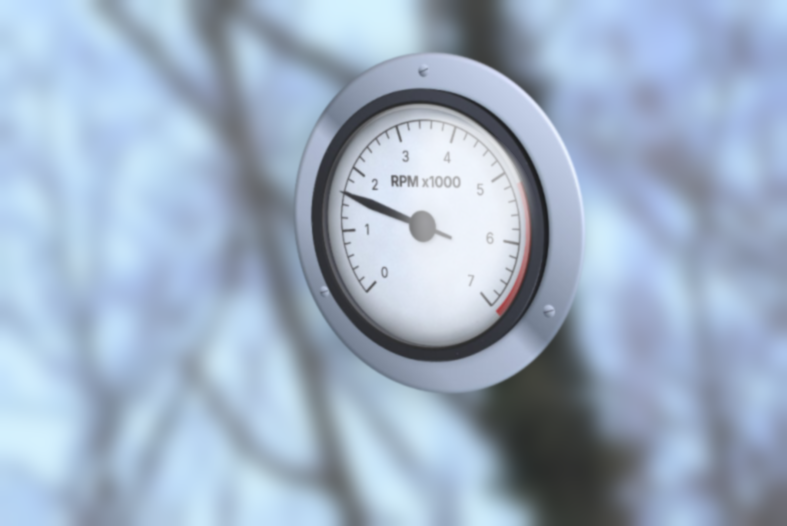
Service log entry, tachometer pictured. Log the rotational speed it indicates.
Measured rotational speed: 1600 rpm
